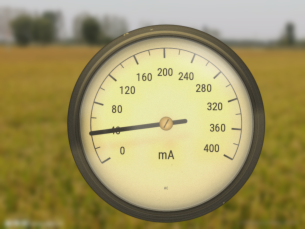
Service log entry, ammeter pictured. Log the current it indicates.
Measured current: 40 mA
